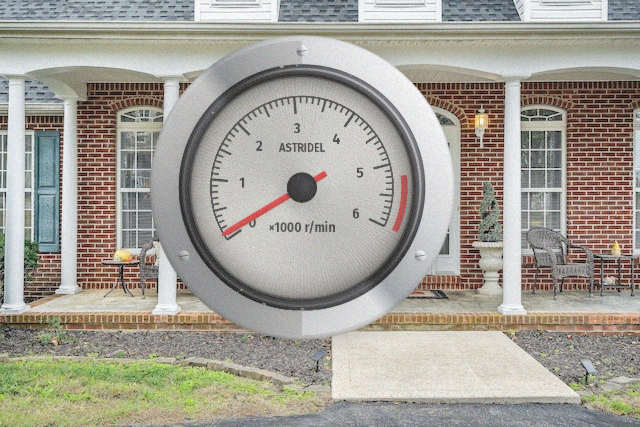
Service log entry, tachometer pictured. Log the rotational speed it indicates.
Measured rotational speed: 100 rpm
